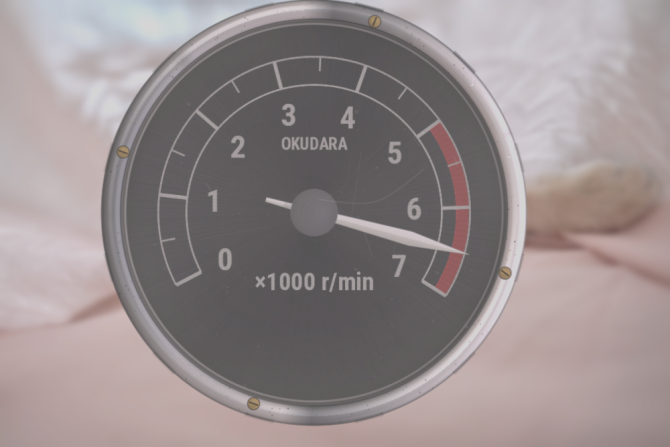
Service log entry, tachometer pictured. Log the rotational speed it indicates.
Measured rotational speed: 6500 rpm
